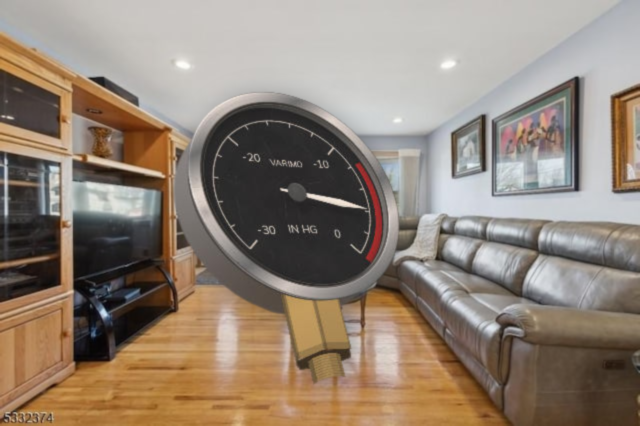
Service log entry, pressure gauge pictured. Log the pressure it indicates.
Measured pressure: -4 inHg
